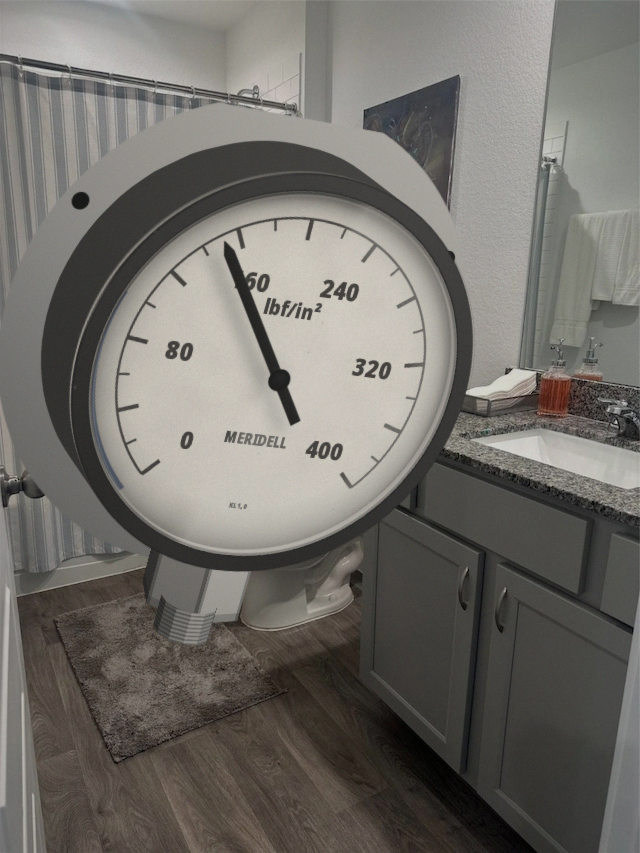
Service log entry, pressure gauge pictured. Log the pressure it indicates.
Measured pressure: 150 psi
